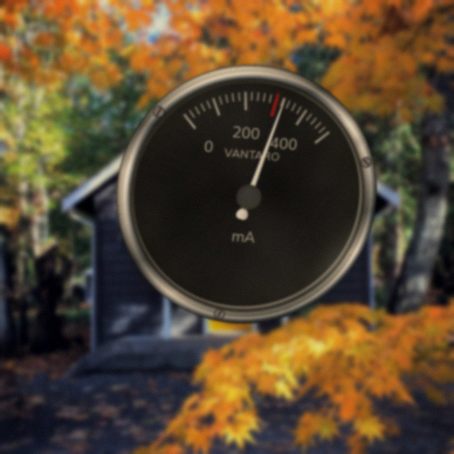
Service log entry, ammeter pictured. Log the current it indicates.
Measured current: 320 mA
